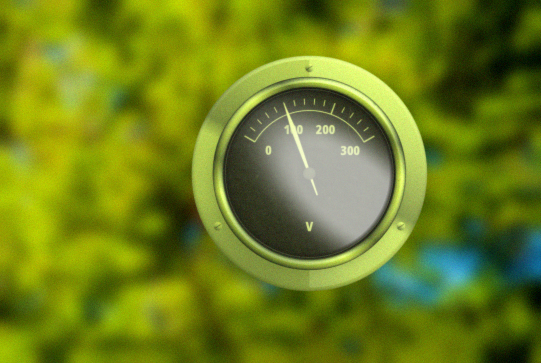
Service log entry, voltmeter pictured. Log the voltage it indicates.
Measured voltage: 100 V
